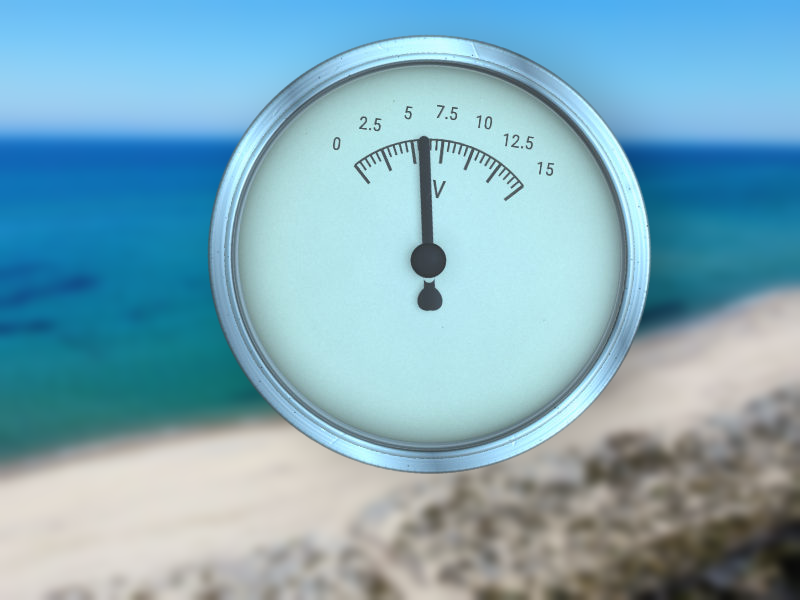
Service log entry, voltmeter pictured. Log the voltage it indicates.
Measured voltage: 6 V
